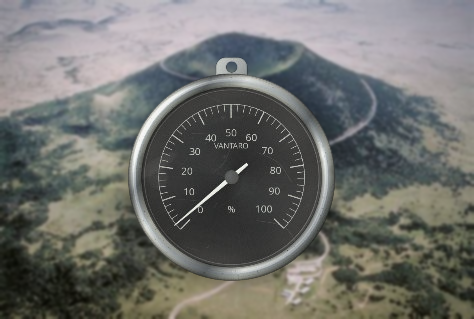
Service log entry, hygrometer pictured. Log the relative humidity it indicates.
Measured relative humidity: 2 %
